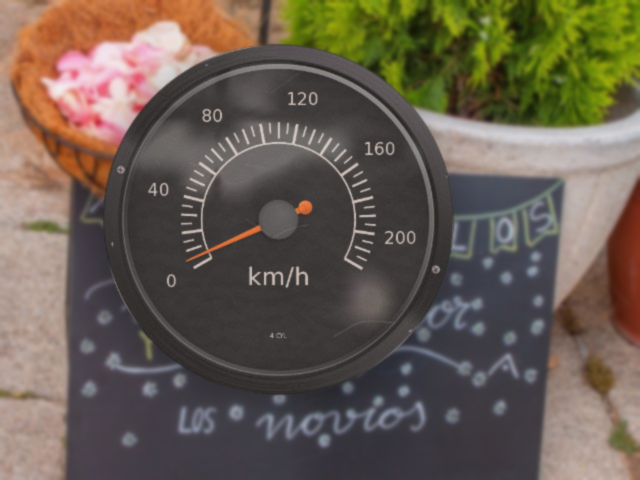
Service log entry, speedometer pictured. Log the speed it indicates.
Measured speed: 5 km/h
